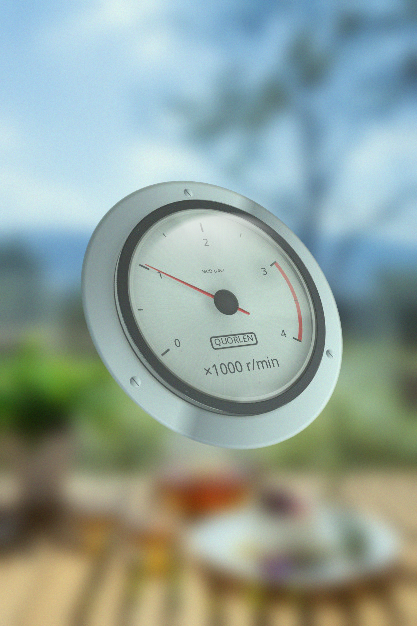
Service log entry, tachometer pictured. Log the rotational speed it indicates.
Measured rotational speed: 1000 rpm
